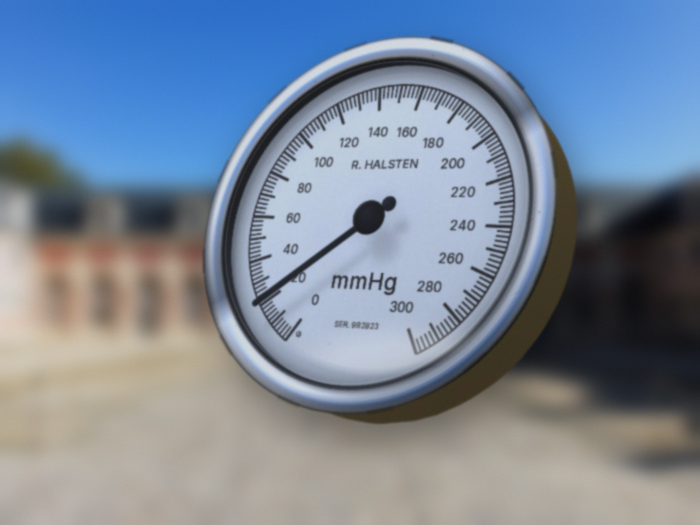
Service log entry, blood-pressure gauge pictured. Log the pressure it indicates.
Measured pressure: 20 mmHg
